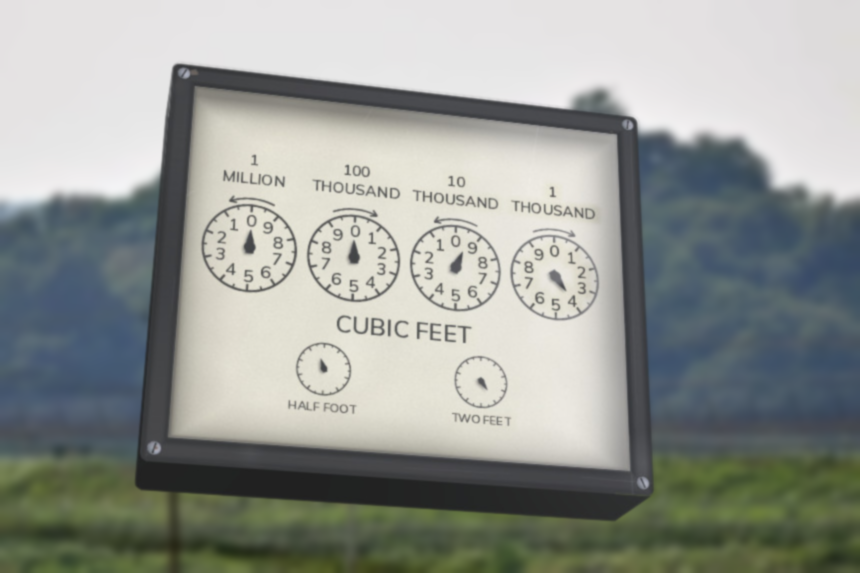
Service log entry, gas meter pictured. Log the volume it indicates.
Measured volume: 999400 ft³
